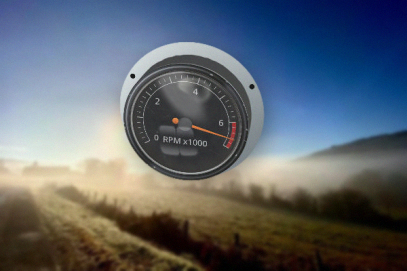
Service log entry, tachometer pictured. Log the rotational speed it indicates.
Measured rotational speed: 6600 rpm
